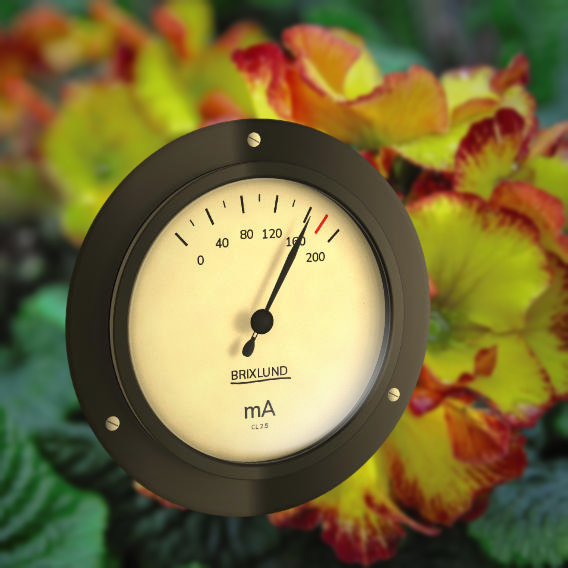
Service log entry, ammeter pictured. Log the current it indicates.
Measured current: 160 mA
